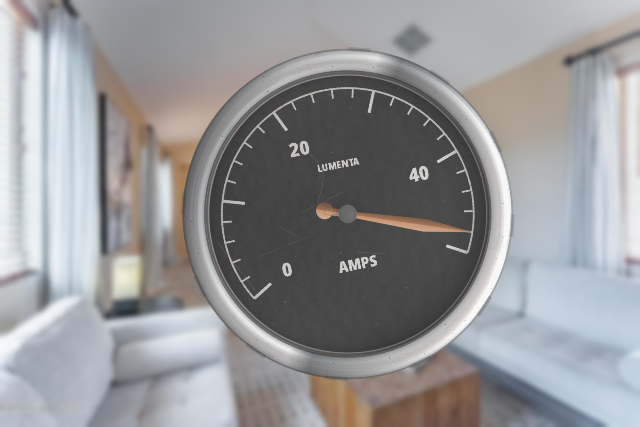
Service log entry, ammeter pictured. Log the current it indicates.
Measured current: 48 A
